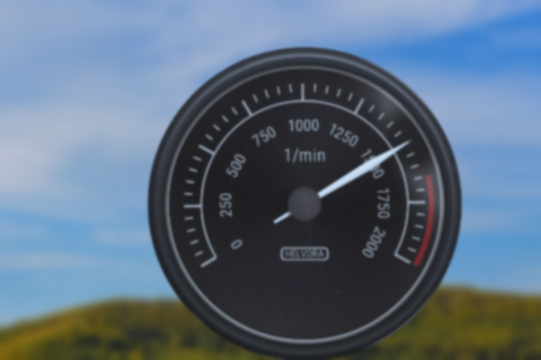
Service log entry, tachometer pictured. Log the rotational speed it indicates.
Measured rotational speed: 1500 rpm
